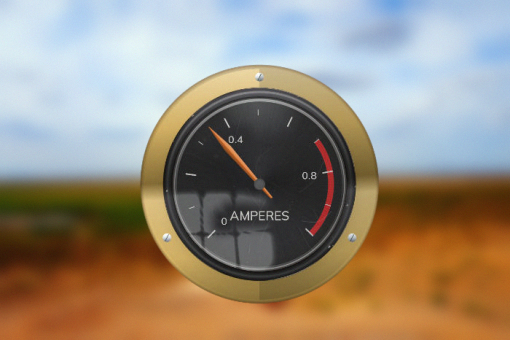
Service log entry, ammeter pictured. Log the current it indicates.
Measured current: 0.35 A
